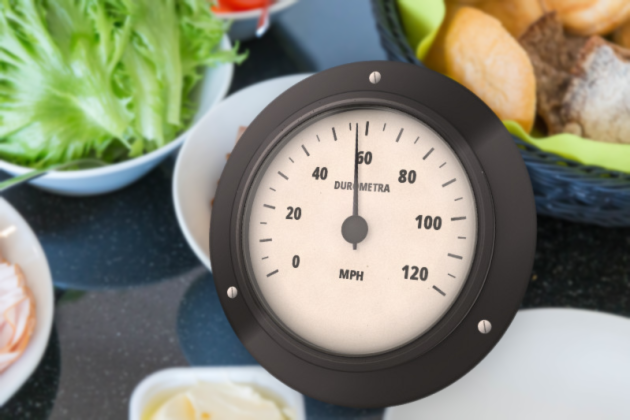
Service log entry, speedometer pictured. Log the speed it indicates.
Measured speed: 57.5 mph
